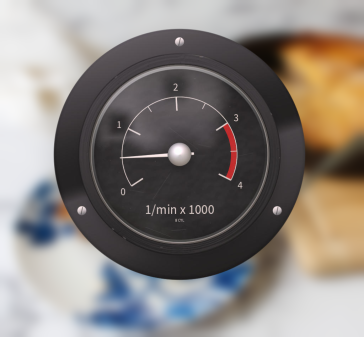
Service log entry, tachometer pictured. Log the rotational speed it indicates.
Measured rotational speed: 500 rpm
